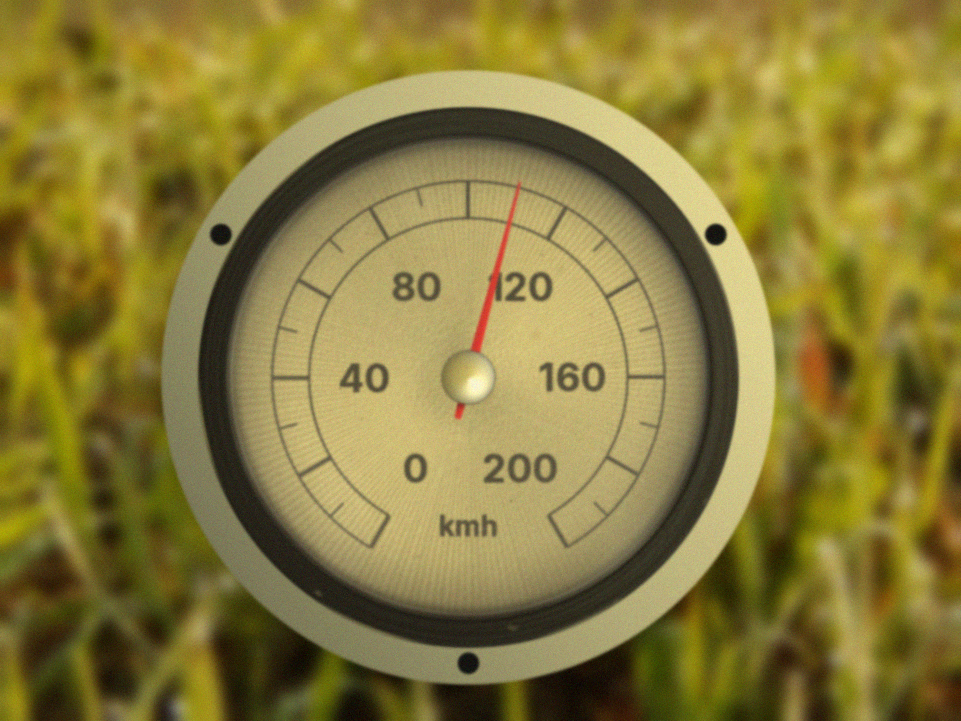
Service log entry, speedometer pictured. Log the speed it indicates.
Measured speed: 110 km/h
